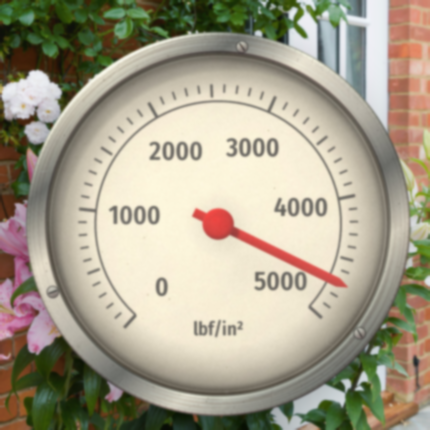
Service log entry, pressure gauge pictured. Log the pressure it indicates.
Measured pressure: 4700 psi
